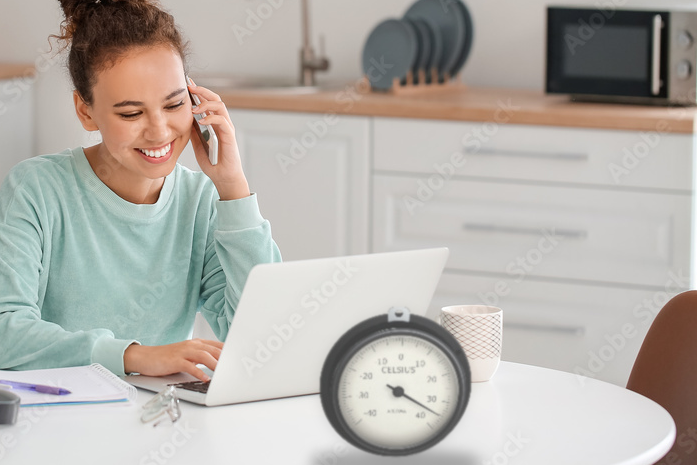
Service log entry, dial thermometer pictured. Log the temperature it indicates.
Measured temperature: 35 °C
